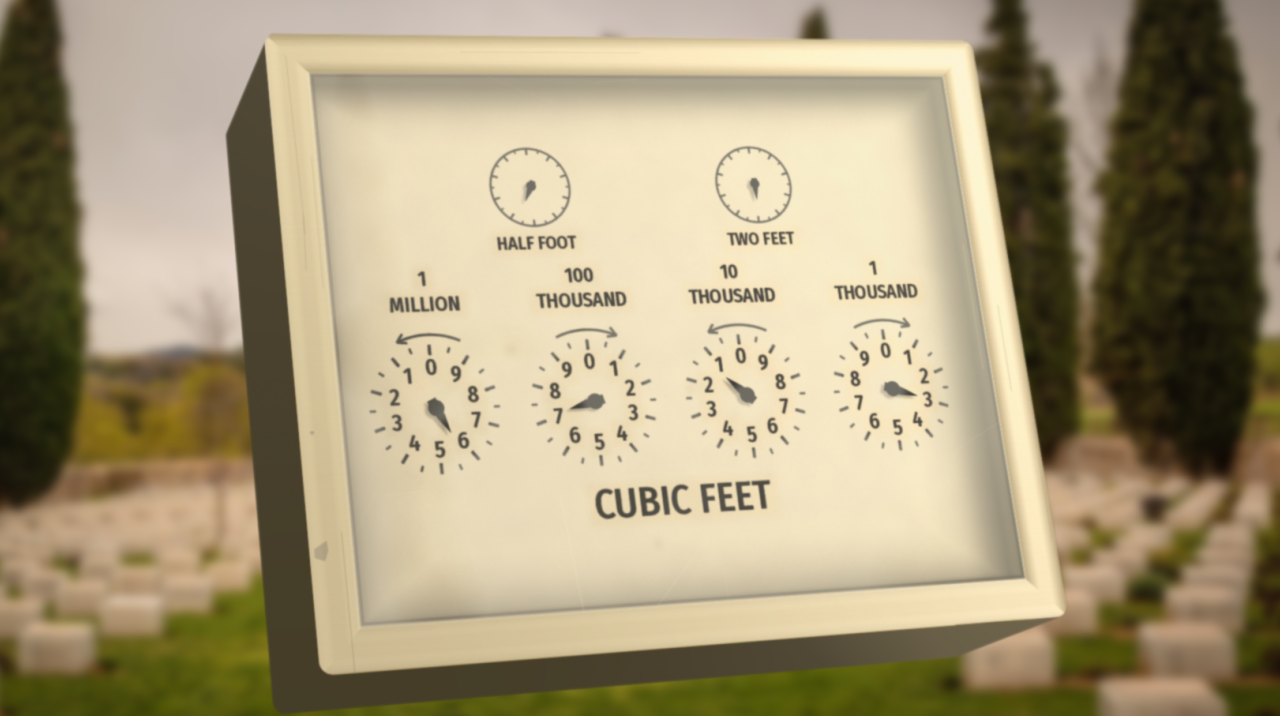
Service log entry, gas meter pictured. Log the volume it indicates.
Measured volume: 571300 ft³
